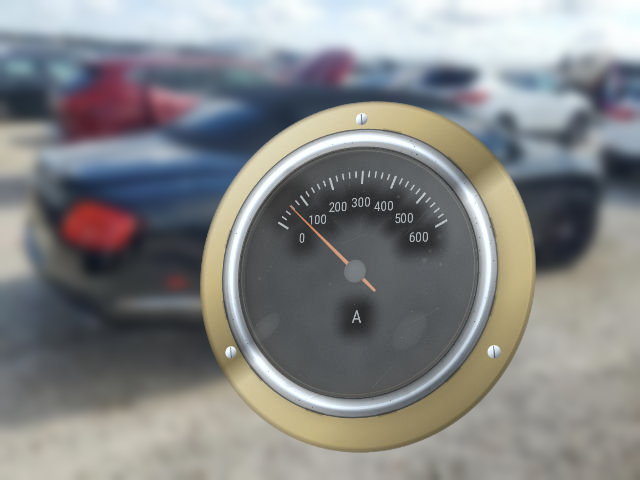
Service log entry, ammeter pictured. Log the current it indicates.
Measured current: 60 A
